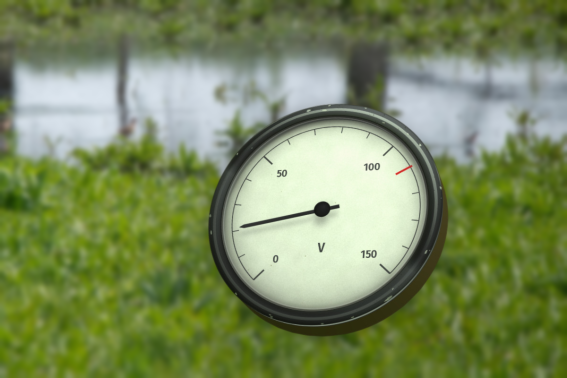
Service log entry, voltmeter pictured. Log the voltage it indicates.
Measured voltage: 20 V
